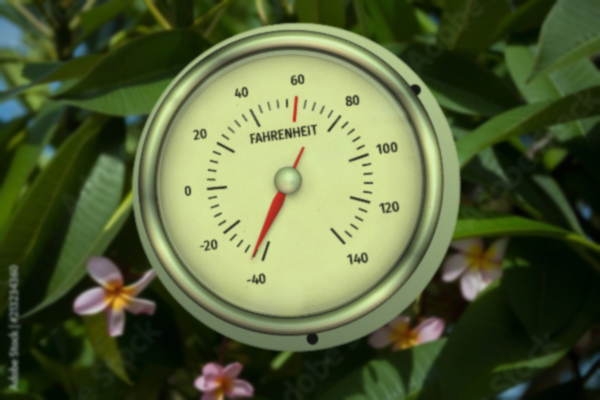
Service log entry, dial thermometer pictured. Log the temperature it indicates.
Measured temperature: -36 °F
